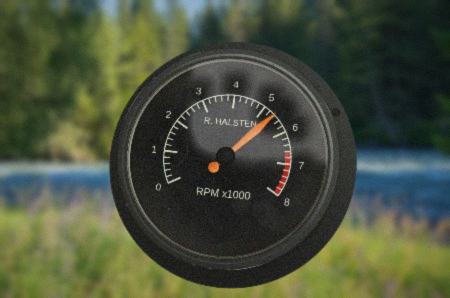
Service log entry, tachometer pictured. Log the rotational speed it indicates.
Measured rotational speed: 5400 rpm
